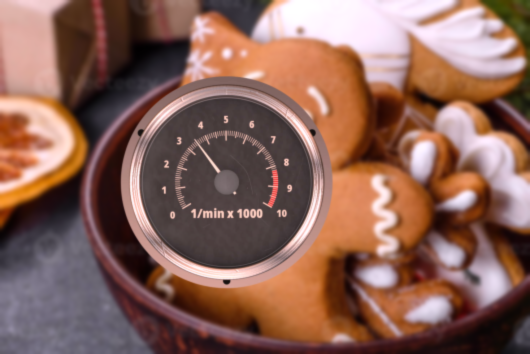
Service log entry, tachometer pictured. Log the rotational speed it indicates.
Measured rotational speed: 3500 rpm
